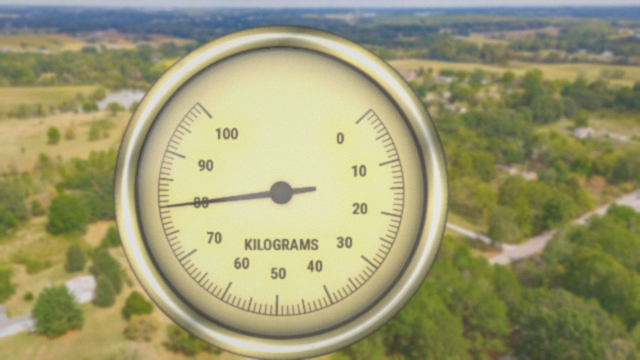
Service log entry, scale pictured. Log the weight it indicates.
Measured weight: 80 kg
